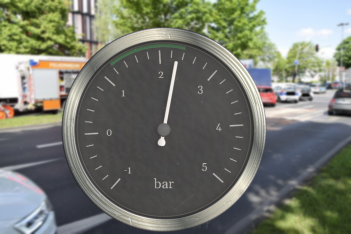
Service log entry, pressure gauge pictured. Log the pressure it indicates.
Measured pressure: 2.3 bar
